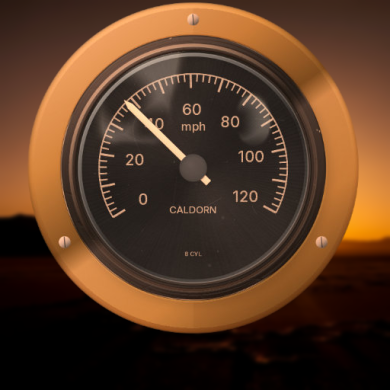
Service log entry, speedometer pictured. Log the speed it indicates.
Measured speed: 38 mph
